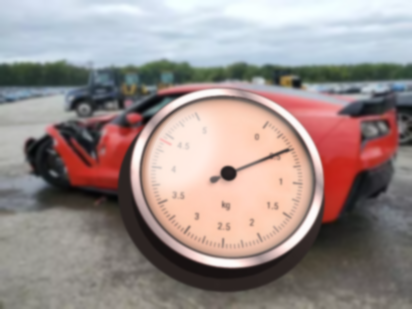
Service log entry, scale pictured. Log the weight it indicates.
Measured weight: 0.5 kg
